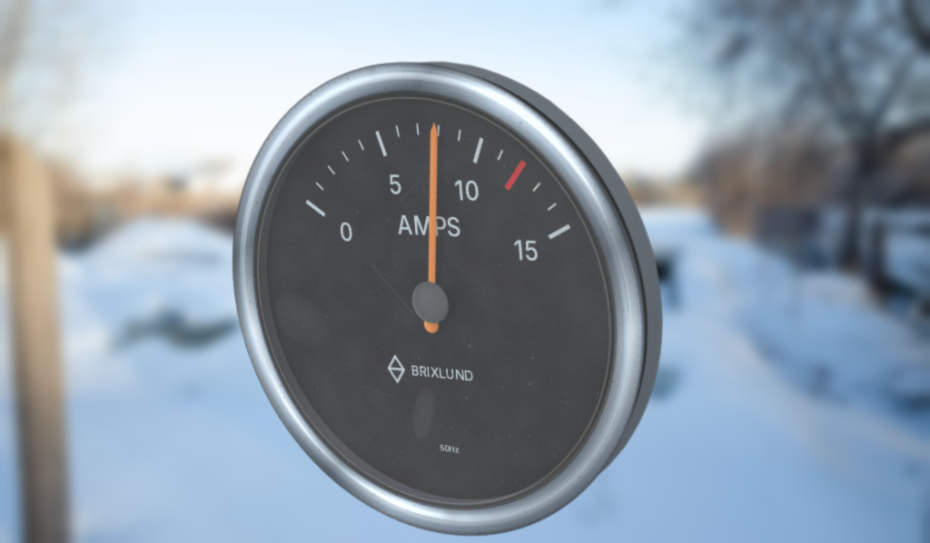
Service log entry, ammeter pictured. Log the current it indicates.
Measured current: 8 A
